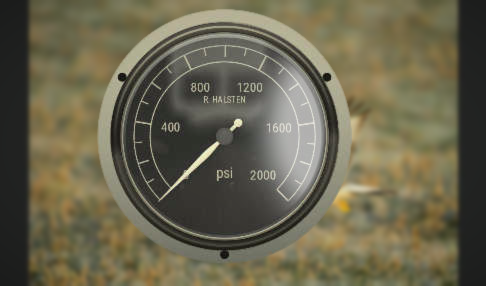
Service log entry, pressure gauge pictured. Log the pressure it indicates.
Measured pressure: 0 psi
